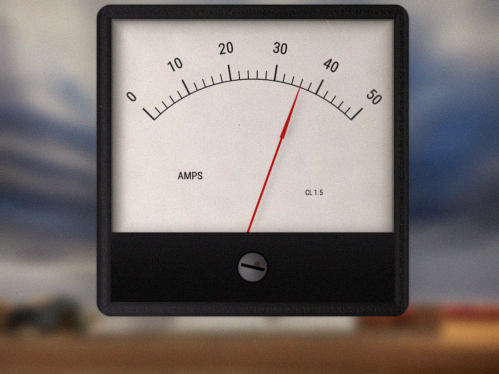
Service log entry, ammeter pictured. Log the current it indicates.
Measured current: 36 A
